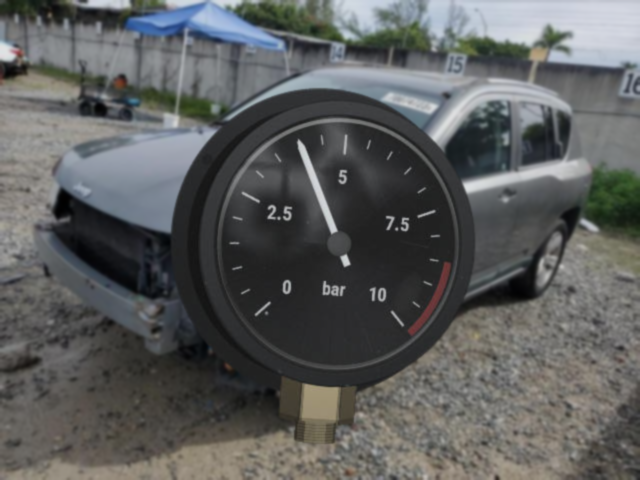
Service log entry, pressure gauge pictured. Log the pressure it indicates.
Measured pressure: 4 bar
